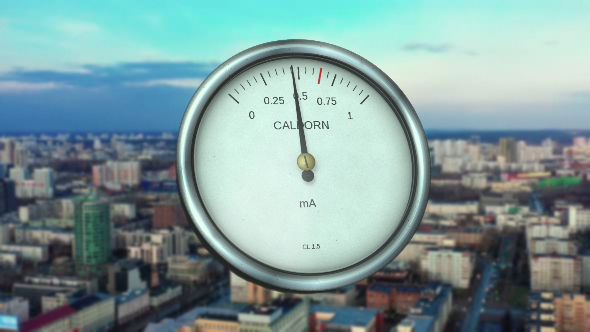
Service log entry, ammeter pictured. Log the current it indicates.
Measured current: 0.45 mA
